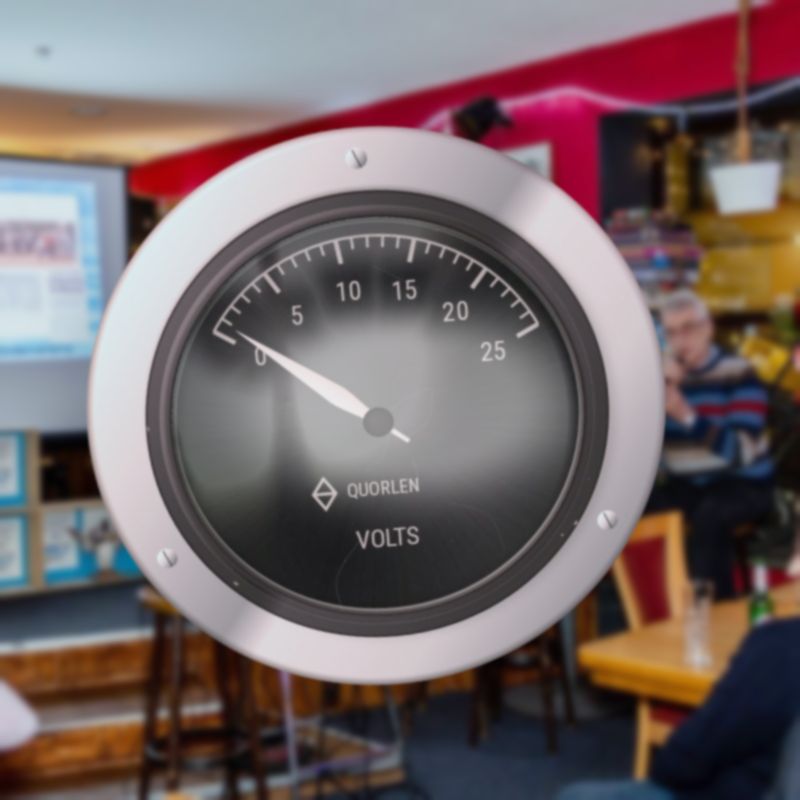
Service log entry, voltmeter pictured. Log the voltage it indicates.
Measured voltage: 1 V
